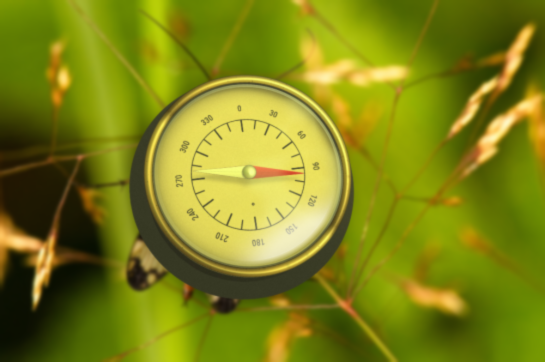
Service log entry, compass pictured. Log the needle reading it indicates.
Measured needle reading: 97.5 °
